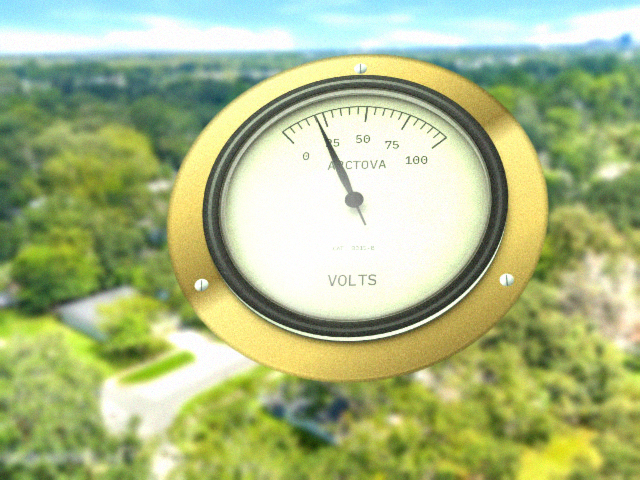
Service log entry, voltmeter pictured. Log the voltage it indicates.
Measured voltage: 20 V
